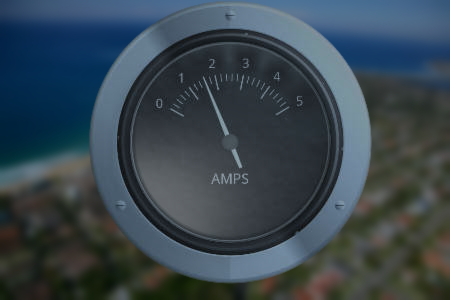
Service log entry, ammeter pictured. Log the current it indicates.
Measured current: 1.6 A
